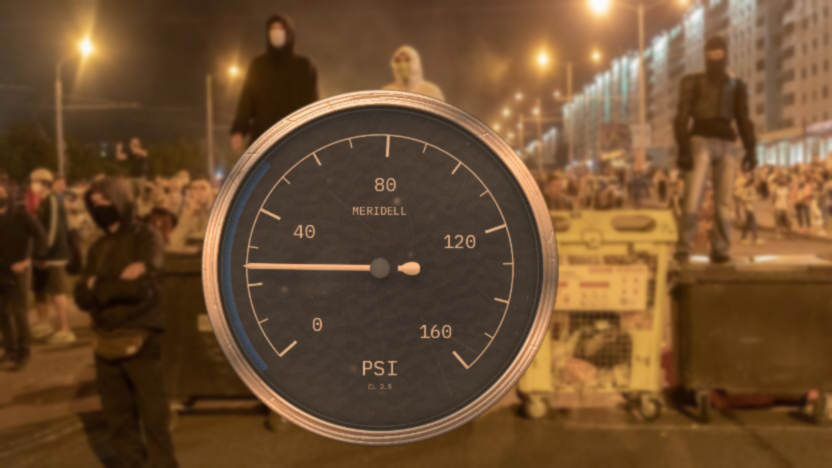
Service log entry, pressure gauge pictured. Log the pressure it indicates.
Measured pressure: 25 psi
